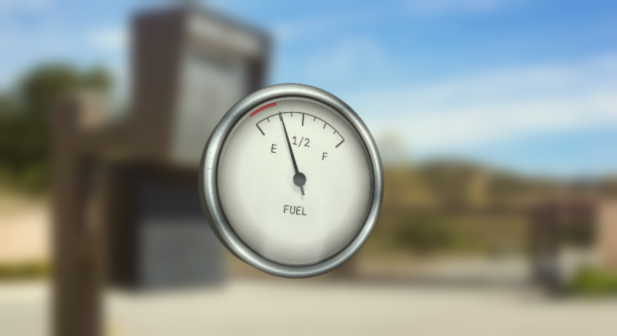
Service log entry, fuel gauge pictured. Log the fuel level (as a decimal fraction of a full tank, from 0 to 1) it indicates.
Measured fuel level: 0.25
